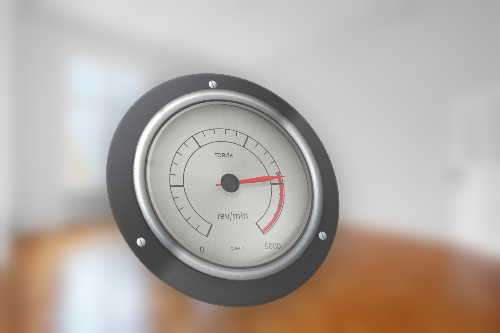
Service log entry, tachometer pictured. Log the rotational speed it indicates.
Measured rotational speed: 3900 rpm
